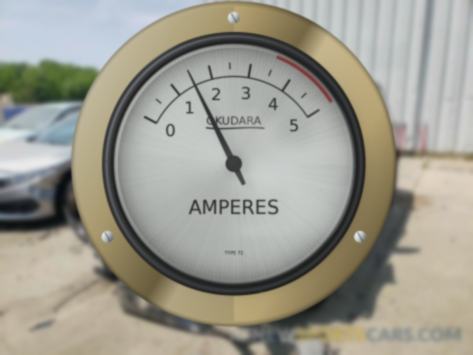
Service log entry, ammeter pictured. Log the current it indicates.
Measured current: 1.5 A
